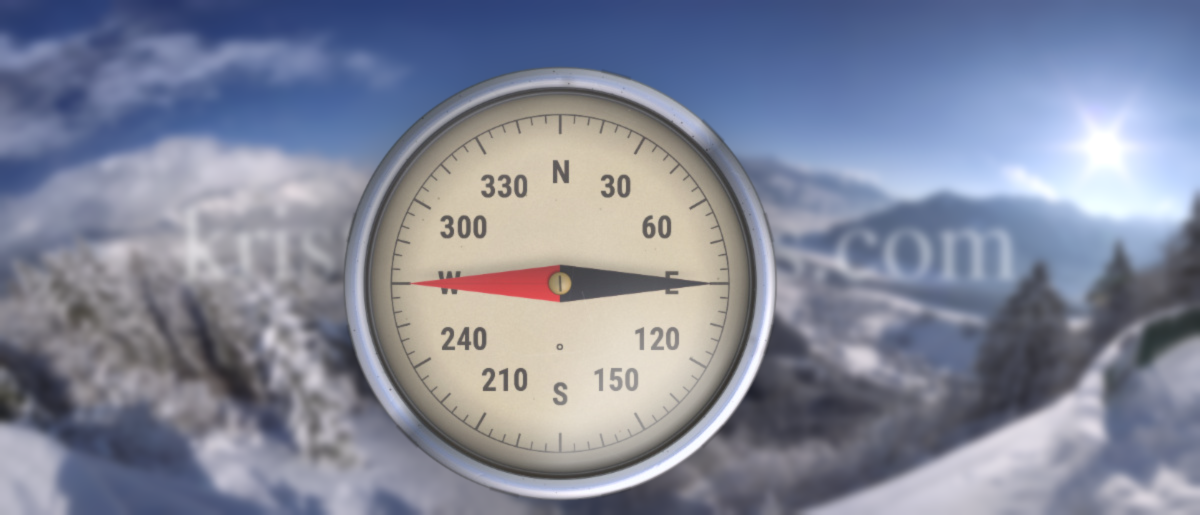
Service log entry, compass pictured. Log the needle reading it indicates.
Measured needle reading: 270 °
